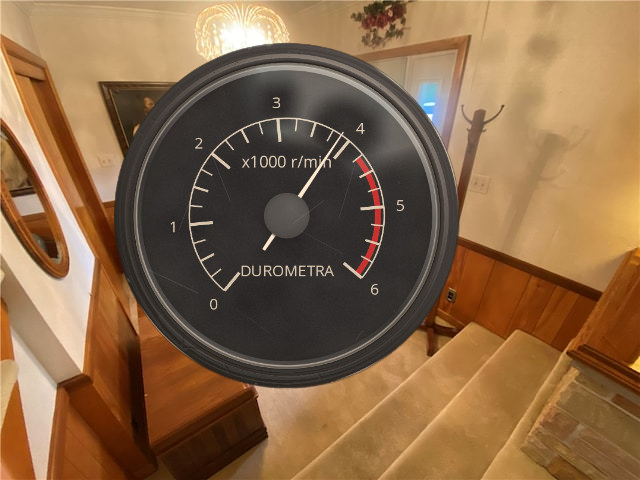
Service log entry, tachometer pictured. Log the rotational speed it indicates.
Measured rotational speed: 3875 rpm
